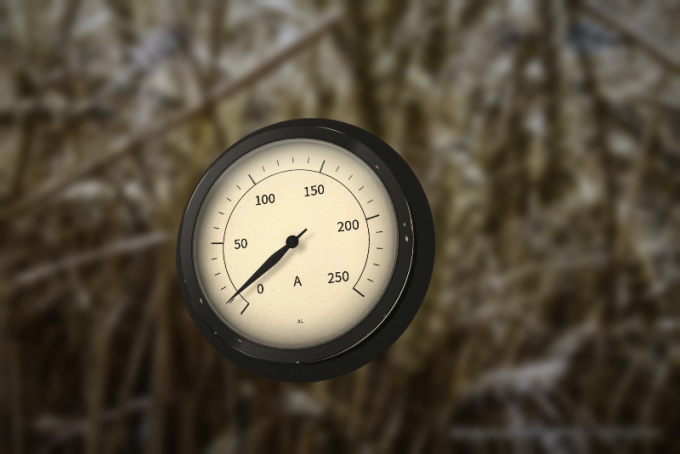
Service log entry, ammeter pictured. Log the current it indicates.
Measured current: 10 A
